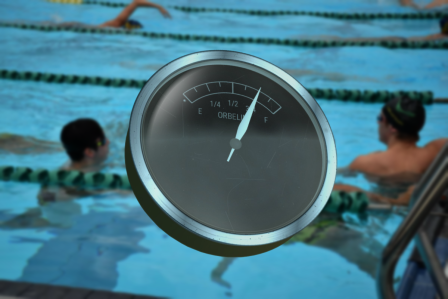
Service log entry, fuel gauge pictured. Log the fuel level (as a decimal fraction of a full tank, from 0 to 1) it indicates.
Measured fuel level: 0.75
